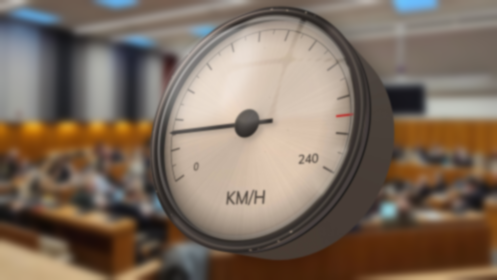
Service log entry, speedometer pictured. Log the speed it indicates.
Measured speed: 30 km/h
